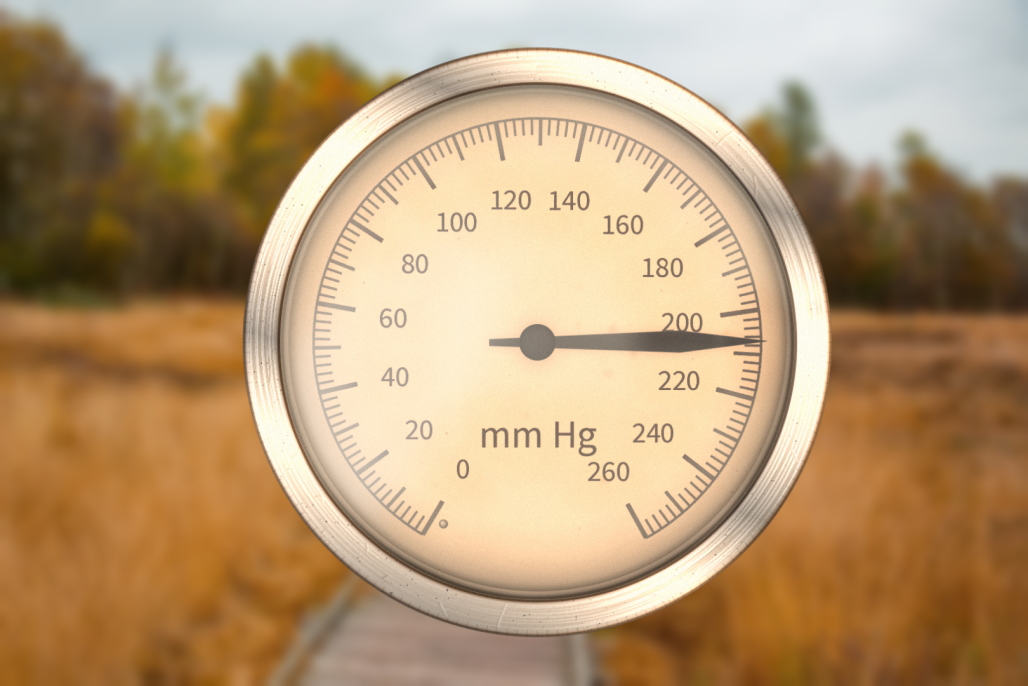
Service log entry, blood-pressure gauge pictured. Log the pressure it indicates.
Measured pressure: 207 mmHg
